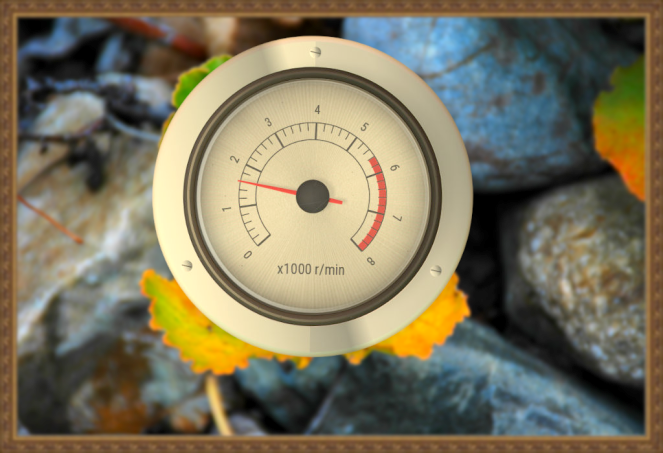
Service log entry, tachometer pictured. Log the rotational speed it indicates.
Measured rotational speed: 1600 rpm
